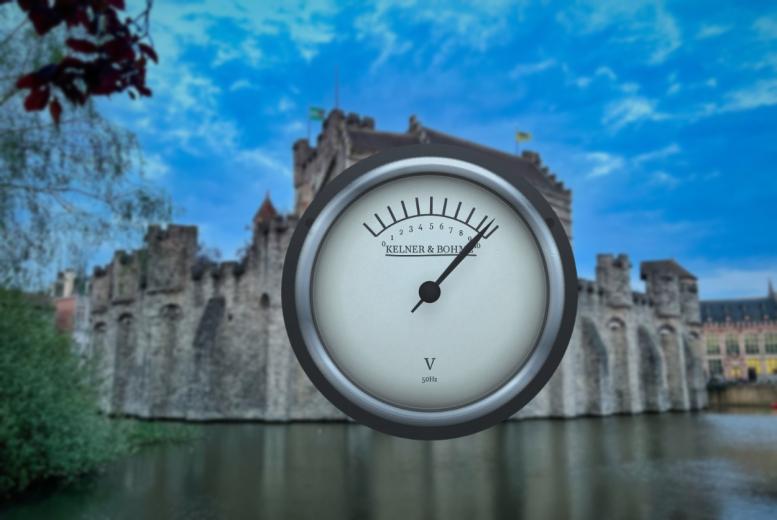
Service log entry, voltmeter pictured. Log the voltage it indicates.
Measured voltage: 9.5 V
